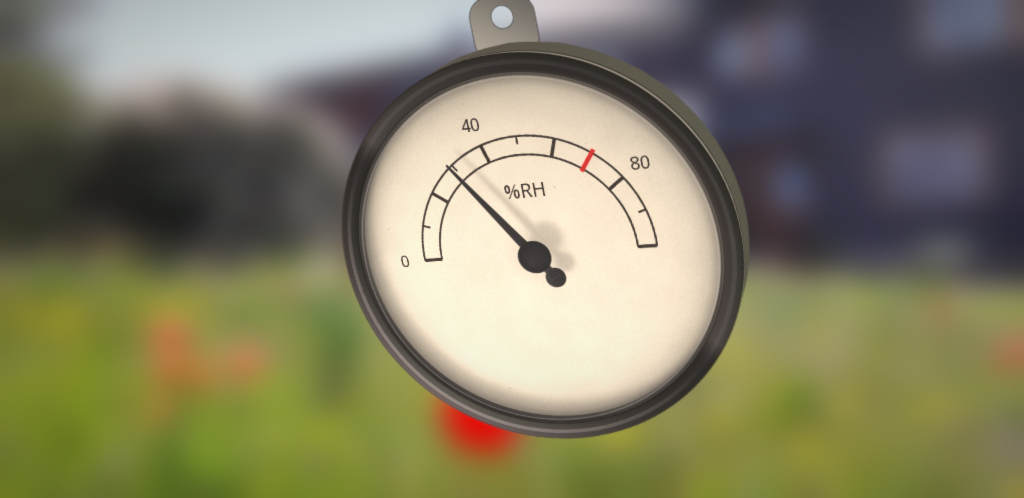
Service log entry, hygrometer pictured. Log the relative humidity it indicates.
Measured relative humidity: 30 %
